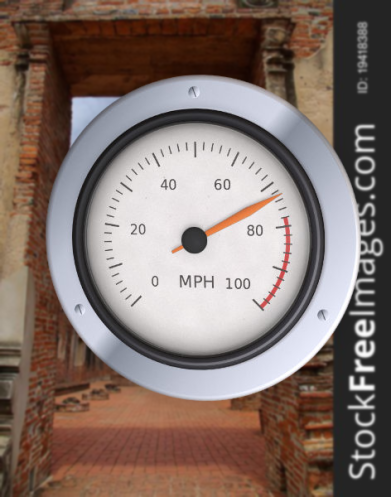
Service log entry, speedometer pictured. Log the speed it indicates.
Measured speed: 73 mph
